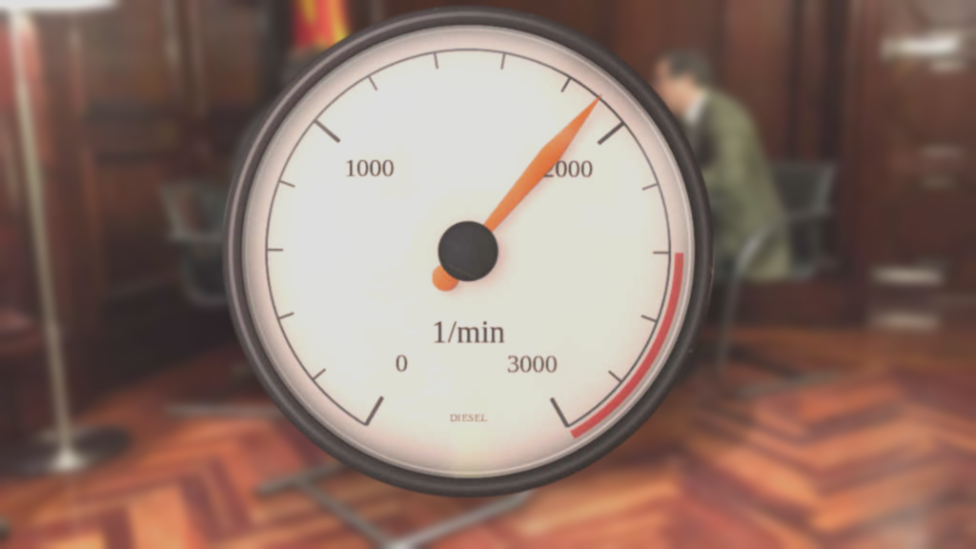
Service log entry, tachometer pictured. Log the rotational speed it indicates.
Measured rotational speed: 1900 rpm
